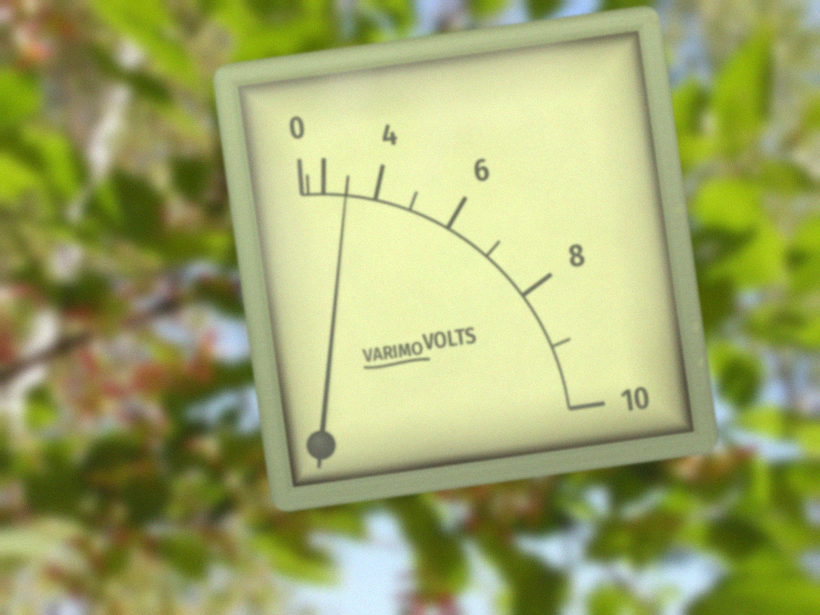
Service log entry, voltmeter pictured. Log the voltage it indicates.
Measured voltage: 3 V
